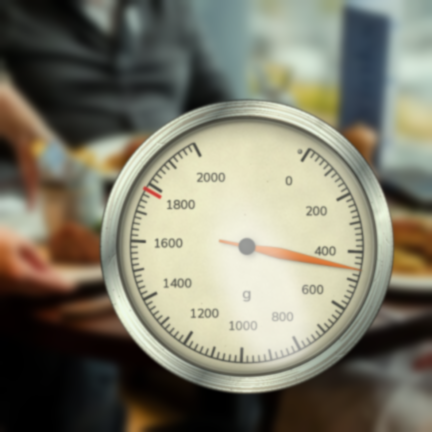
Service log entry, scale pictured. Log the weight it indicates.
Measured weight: 460 g
